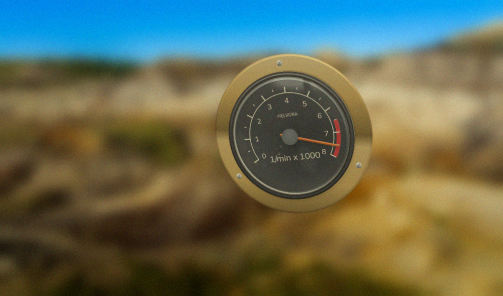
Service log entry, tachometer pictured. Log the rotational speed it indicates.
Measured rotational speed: 7500 rpm
